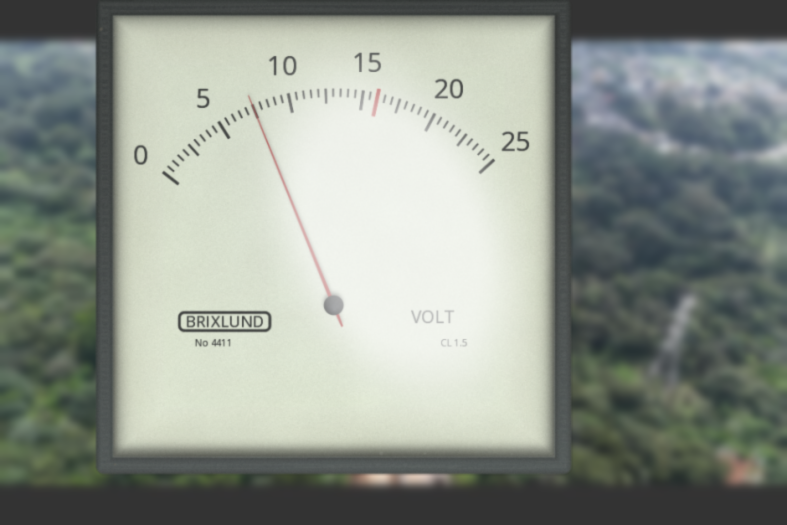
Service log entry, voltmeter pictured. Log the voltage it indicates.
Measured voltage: 7.5 V
